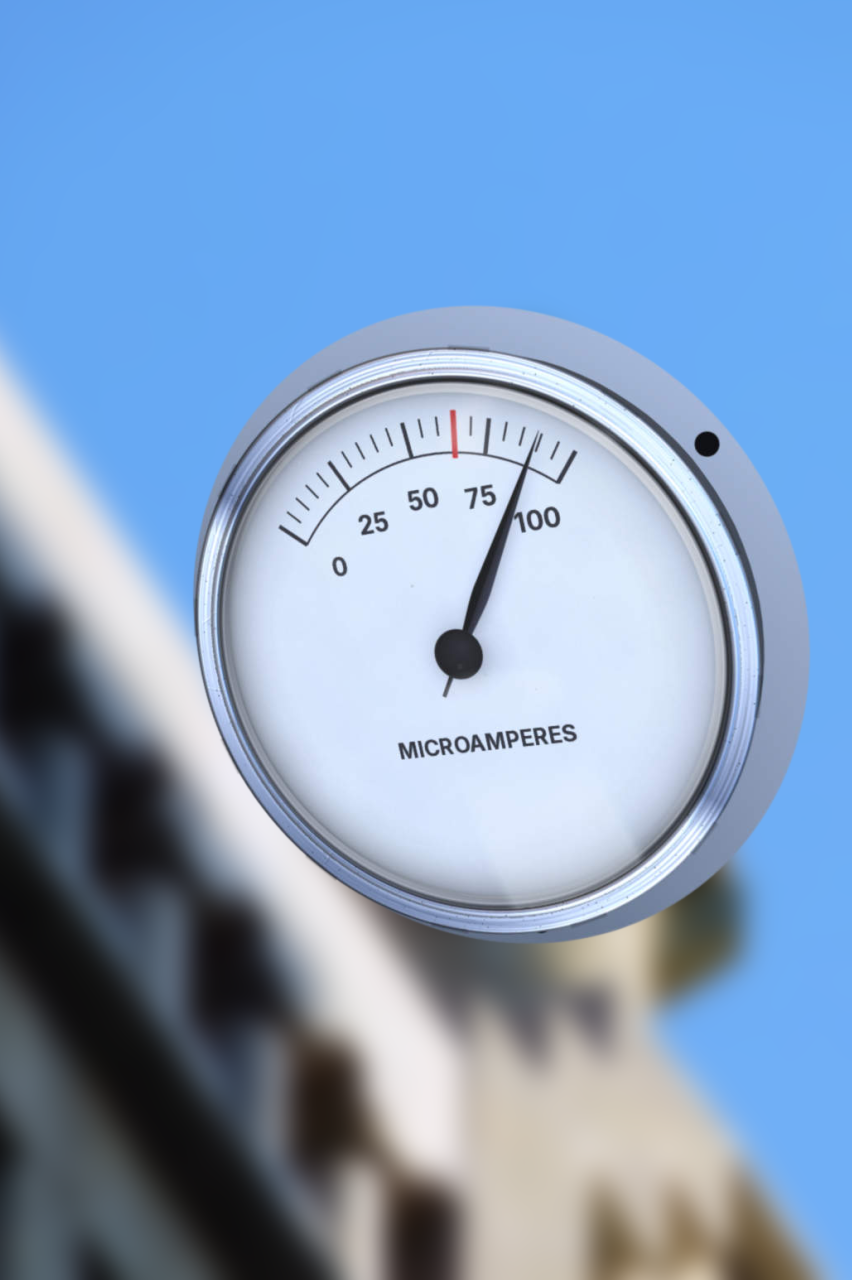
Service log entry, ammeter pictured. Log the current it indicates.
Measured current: 90 µA
